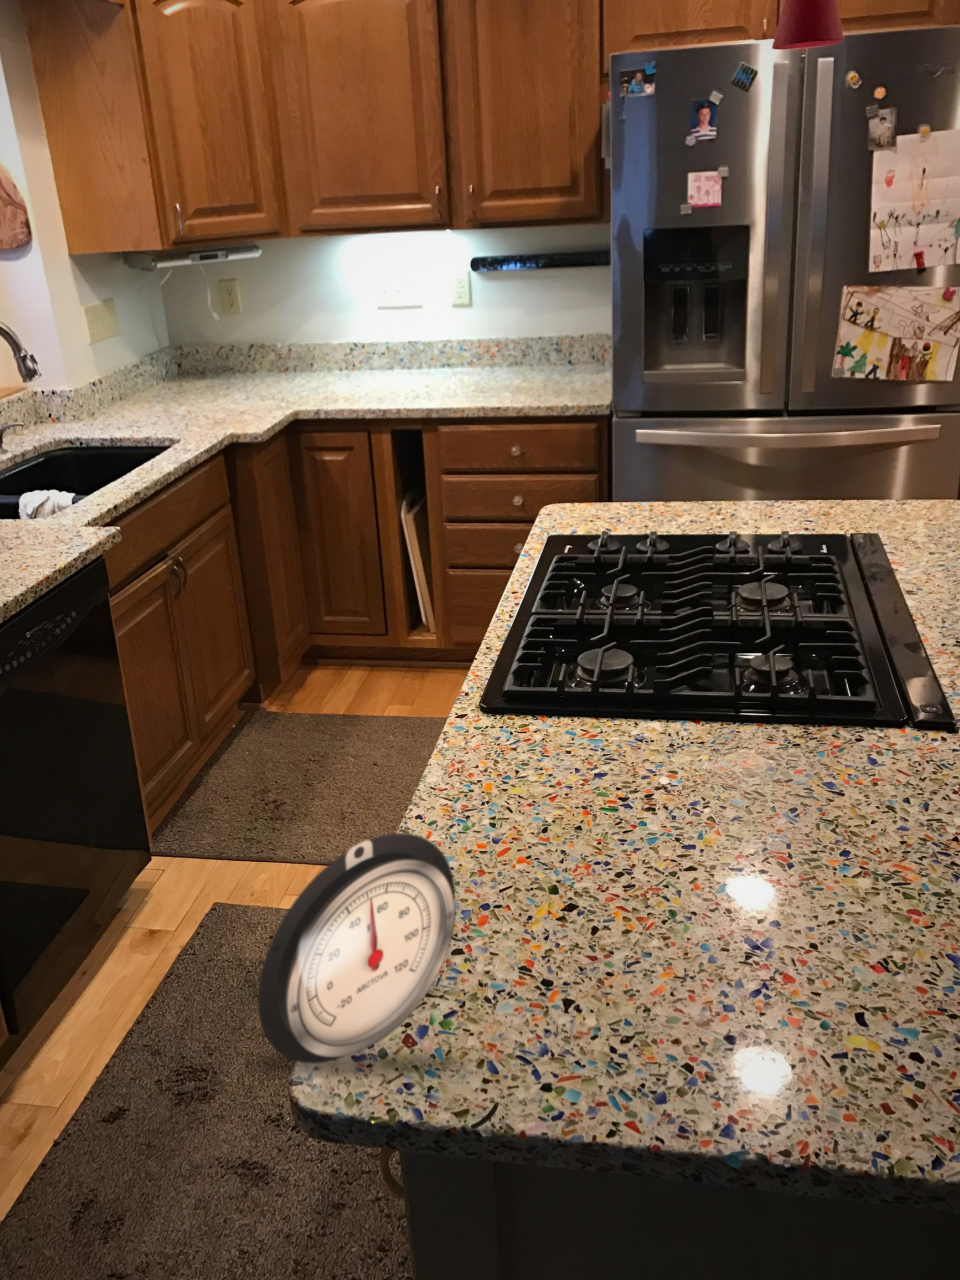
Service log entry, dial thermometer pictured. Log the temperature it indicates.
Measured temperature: 50 °F
